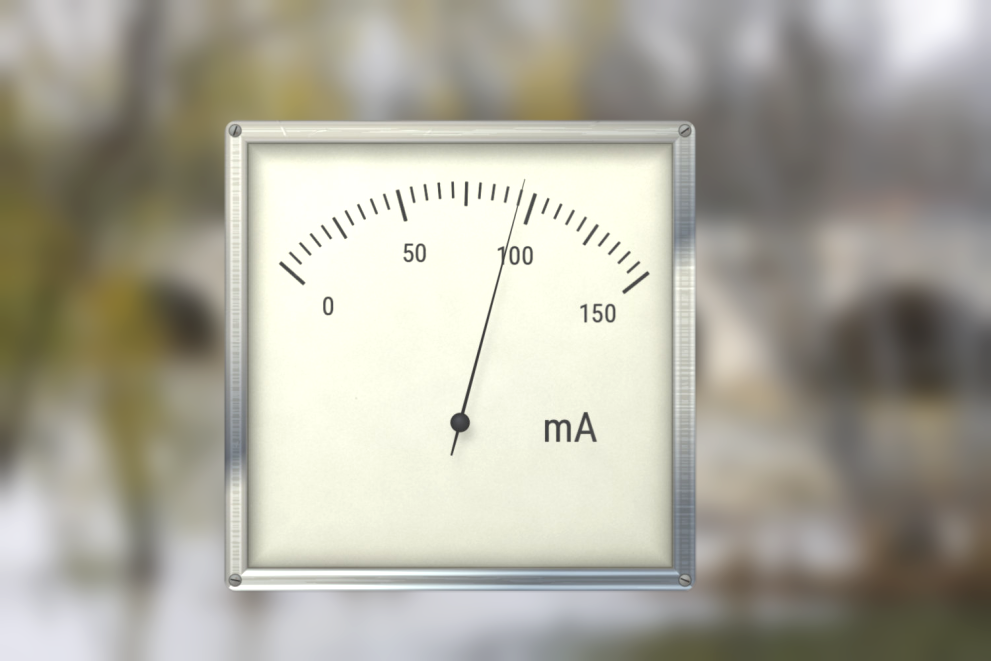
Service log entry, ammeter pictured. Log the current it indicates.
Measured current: 95 mA
